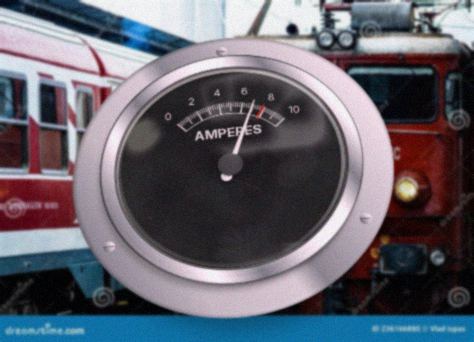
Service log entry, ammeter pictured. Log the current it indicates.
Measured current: 7 A
